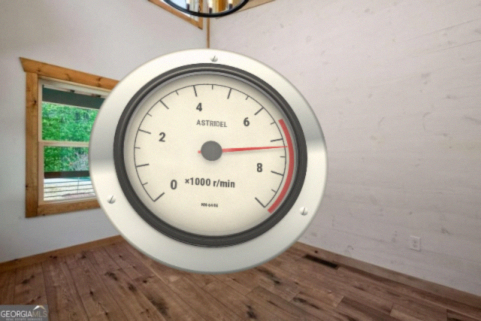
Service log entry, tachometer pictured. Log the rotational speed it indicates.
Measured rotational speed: 7250 rpm
